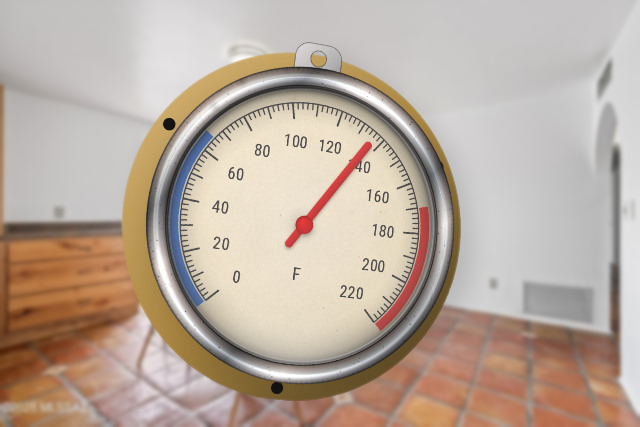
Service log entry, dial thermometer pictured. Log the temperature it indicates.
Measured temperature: 136 °F
